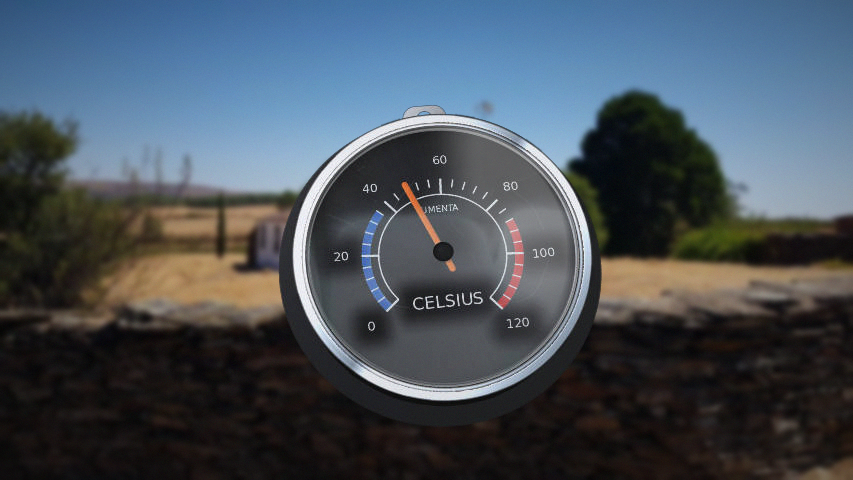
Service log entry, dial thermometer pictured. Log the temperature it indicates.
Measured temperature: 48 °C
